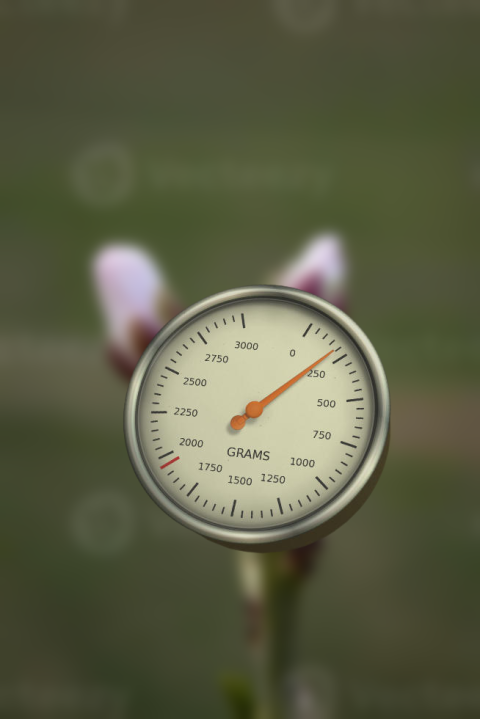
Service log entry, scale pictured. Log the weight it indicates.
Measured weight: 200 g
